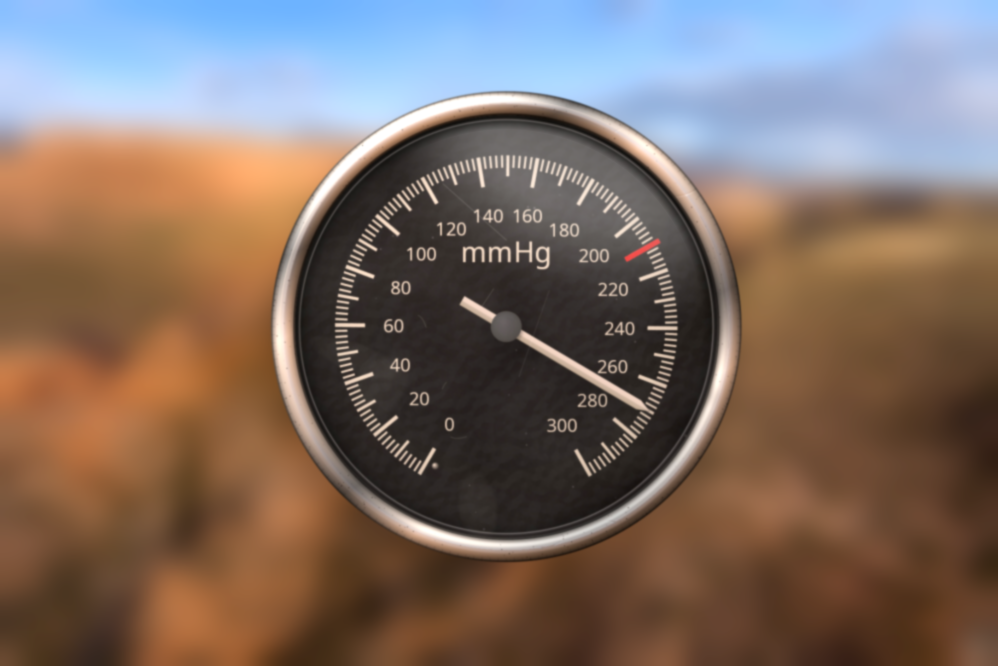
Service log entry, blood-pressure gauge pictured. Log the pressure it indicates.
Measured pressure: 270 mmHg
